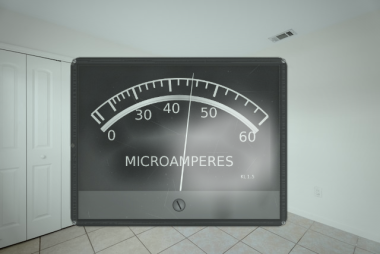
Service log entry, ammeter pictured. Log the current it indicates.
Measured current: 45 µA
